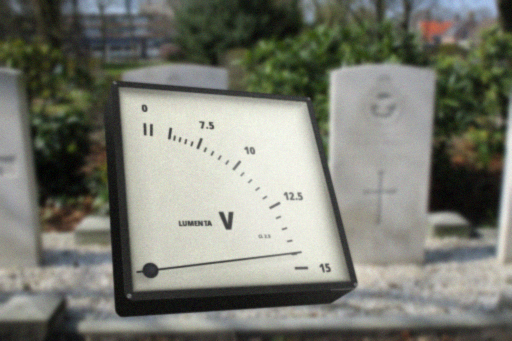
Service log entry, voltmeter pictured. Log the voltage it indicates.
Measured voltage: 14.5 V
